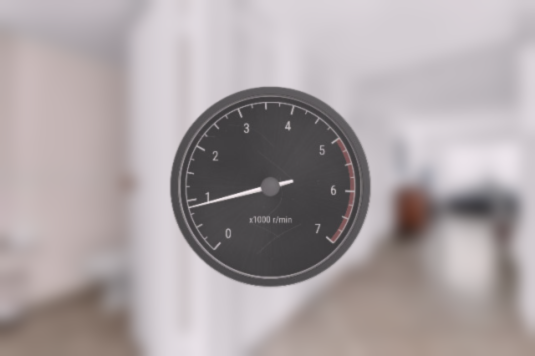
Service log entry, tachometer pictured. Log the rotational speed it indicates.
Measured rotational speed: 875 rpm
